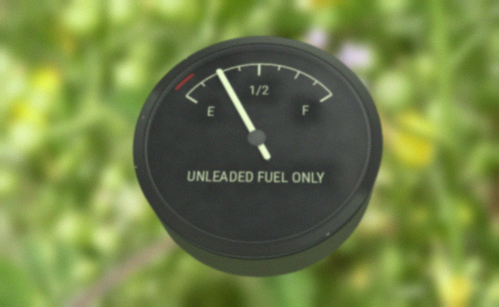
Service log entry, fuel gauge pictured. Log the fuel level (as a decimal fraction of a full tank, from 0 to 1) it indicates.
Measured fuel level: 0.25
